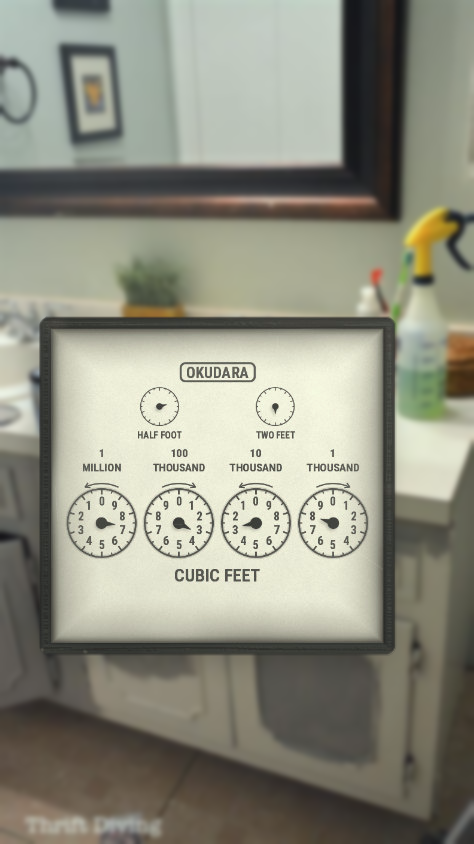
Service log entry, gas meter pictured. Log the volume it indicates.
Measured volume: 732800 ft³
